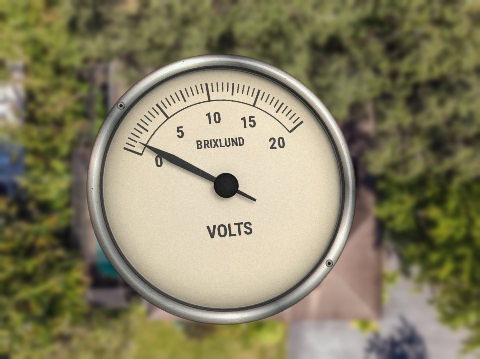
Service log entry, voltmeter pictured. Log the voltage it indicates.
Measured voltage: 1 V
